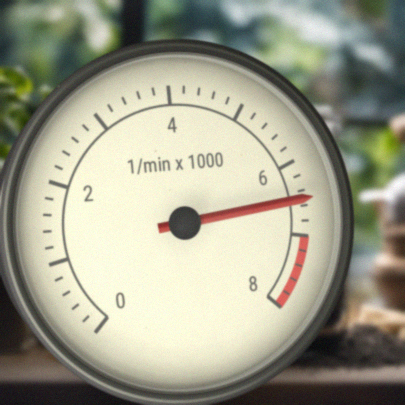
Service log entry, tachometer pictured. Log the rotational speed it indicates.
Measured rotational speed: 6500 rpm
